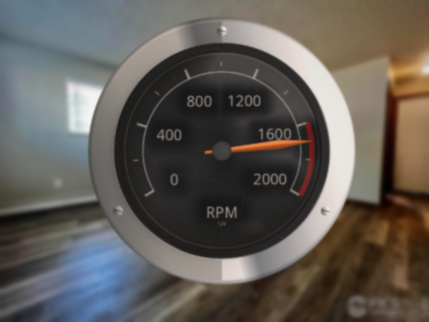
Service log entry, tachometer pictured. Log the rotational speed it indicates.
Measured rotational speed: 1700 rpm
